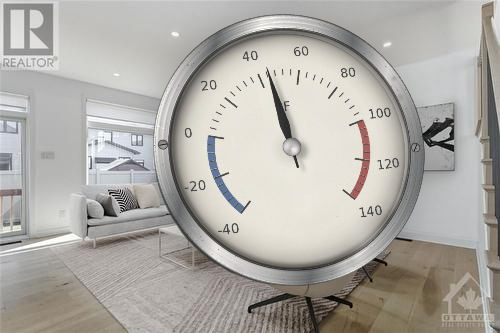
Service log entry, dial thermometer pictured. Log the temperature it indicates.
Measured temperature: 44 °F
